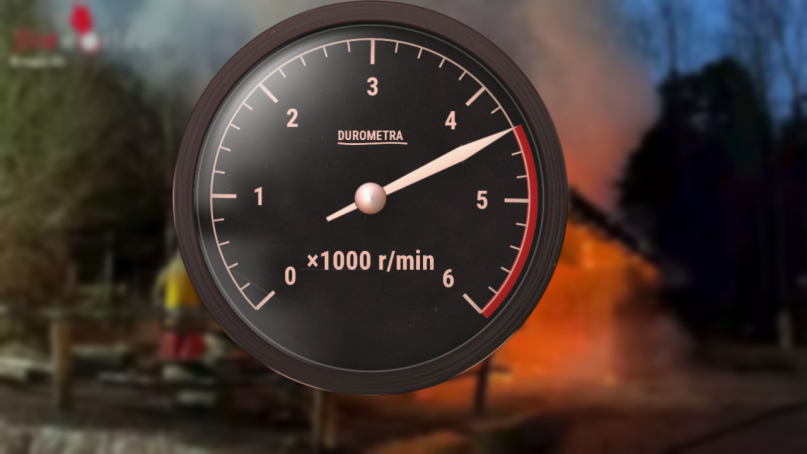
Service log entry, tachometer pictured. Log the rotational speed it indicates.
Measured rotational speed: 4400 rpm
